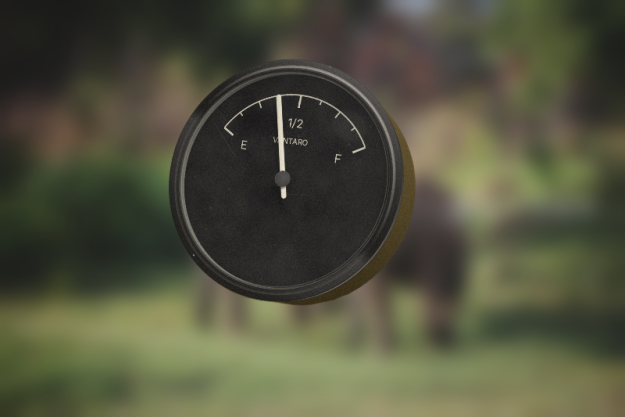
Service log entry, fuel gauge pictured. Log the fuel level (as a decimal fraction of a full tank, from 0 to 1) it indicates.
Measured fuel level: 0.375
